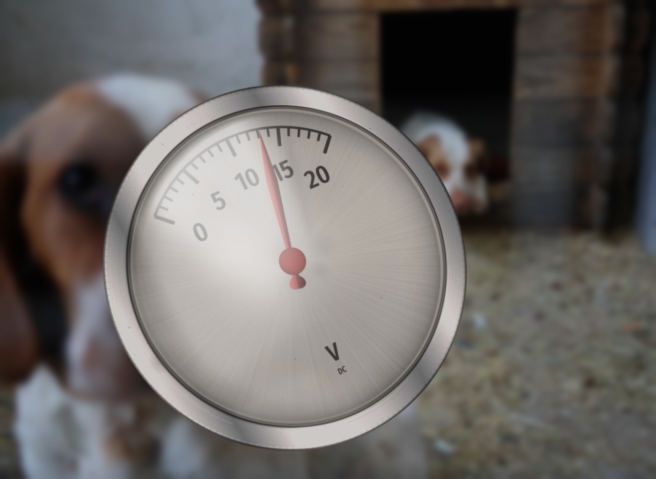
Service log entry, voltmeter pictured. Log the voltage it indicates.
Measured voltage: 13 V
